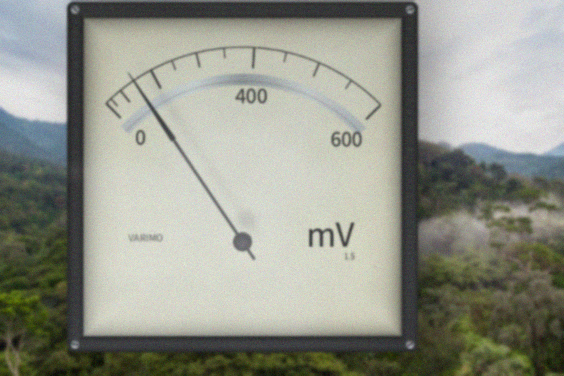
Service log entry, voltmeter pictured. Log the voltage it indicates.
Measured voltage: 150 mV
